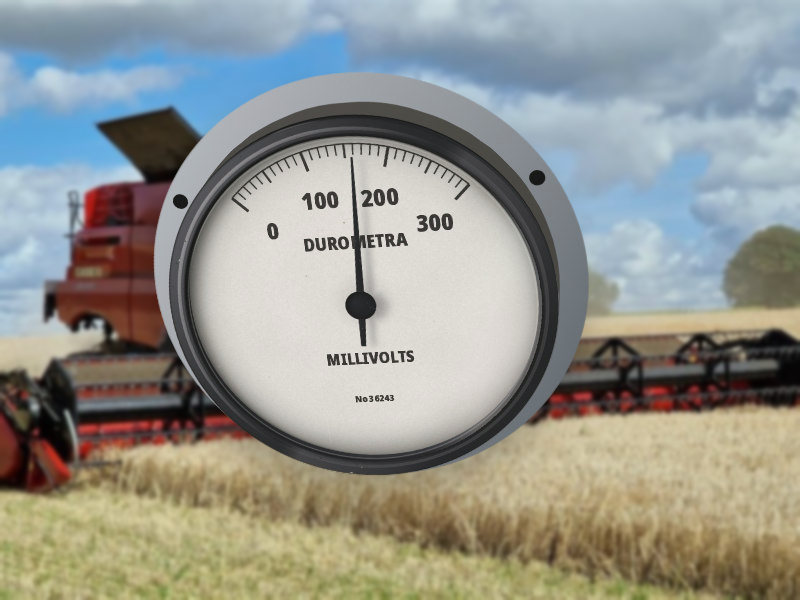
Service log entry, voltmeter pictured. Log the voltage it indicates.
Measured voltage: 160 mV
